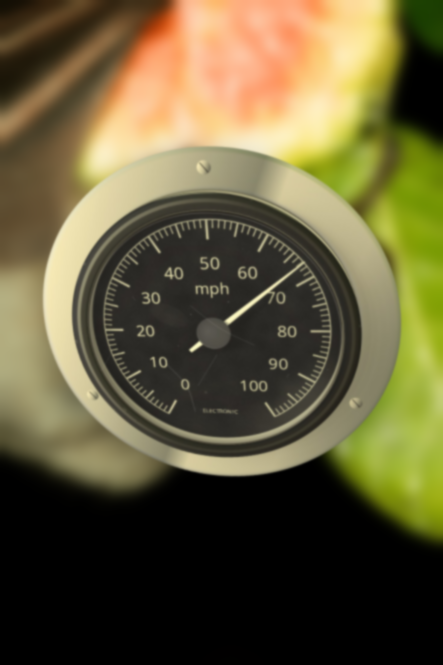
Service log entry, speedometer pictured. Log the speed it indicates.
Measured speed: 67 mph
